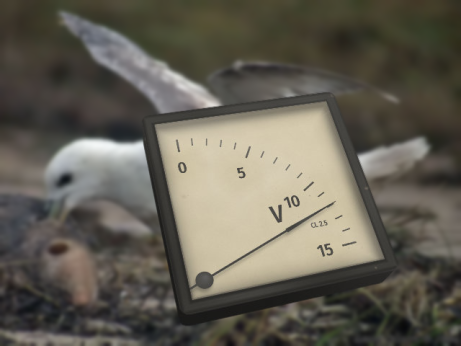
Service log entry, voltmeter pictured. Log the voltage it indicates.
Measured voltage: 12 V
